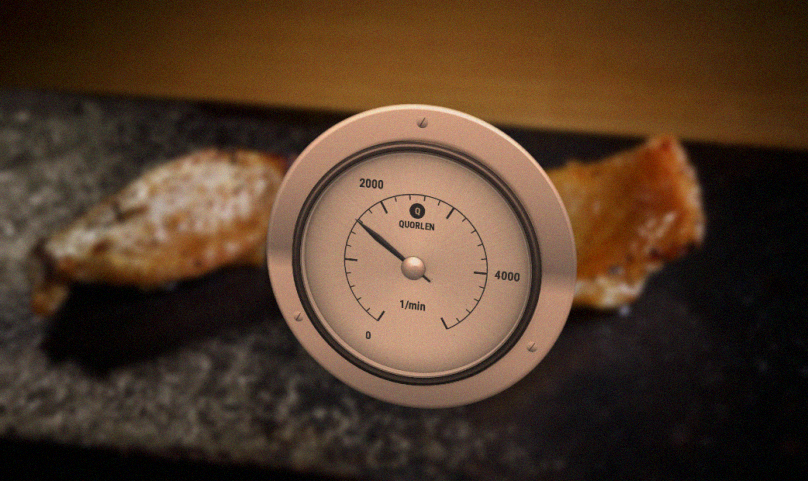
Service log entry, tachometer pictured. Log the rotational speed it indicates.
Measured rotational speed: 1600 rpm
